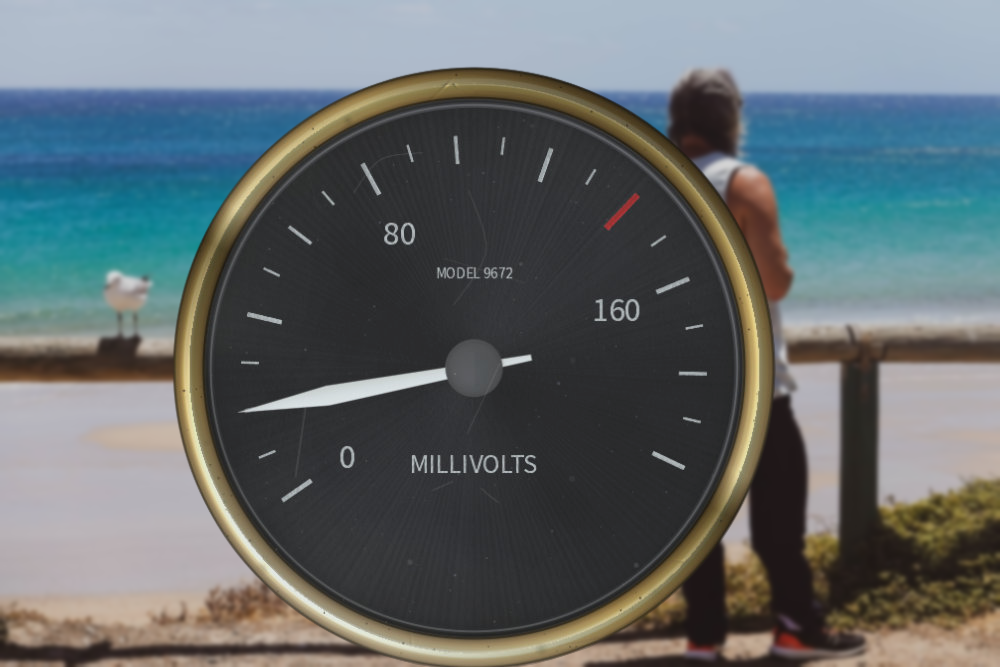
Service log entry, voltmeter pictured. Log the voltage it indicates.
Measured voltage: 20 mV
